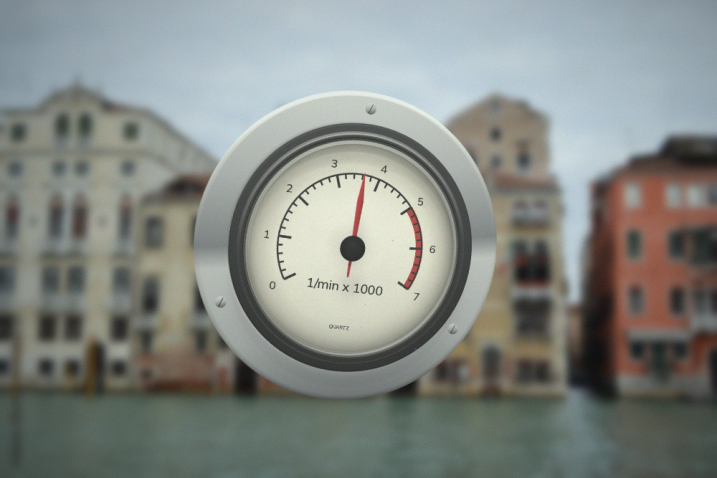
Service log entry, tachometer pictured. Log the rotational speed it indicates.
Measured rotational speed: 3600 rpm
